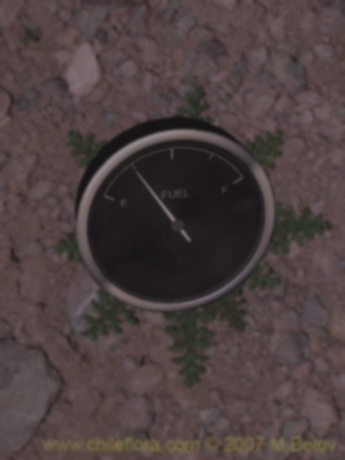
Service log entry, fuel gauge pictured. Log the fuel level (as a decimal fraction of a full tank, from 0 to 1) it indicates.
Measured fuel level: 0.25
